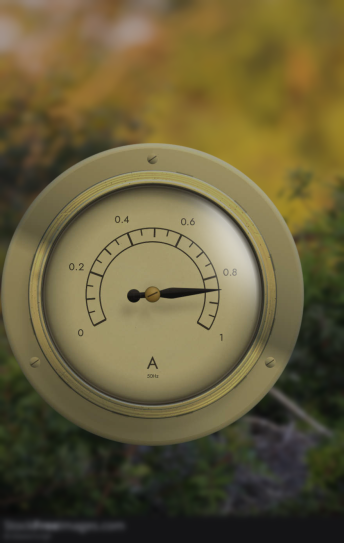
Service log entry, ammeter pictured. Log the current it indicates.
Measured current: 0.85 A
